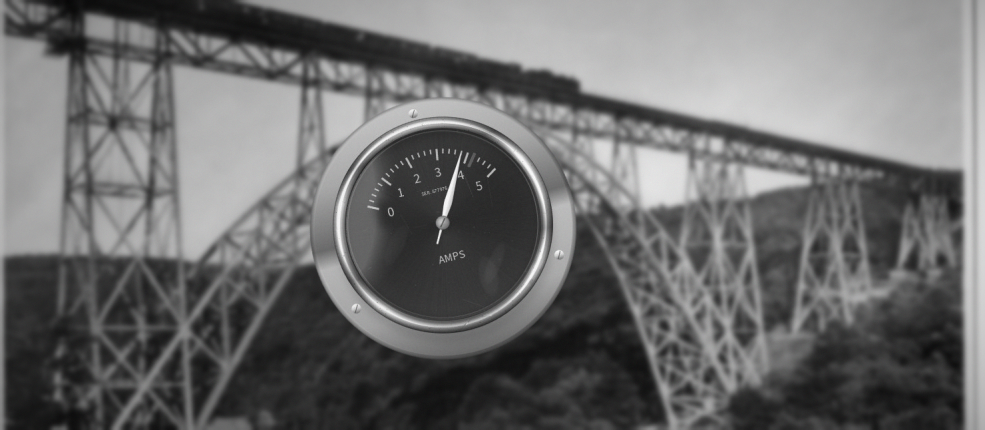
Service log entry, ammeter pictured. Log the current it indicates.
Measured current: 3.8 A
